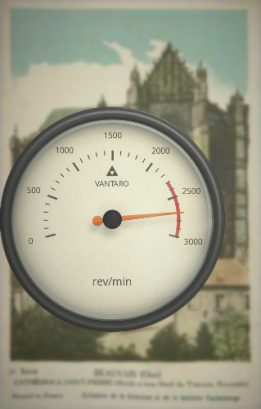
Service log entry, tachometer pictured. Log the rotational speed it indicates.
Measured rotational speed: 2700 rpm
